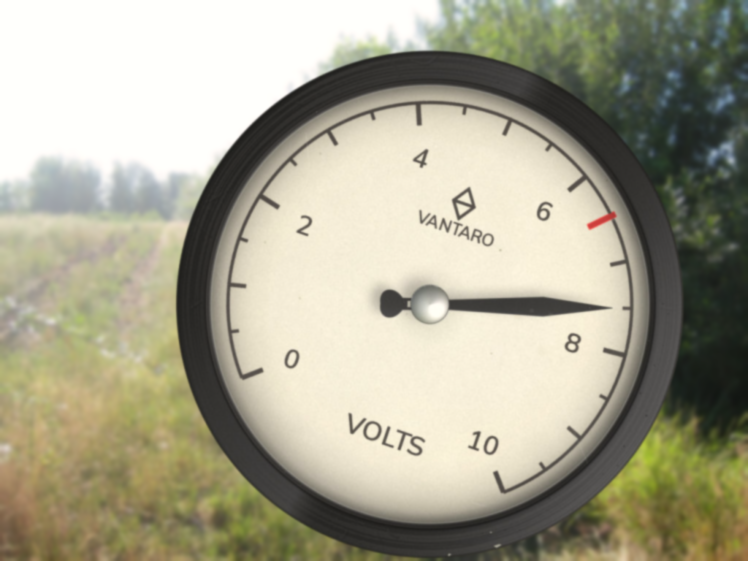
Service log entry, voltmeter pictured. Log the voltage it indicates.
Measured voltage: 7.5 V
